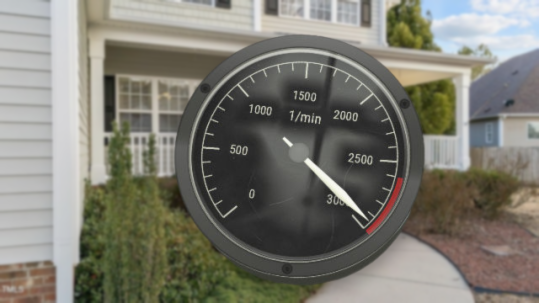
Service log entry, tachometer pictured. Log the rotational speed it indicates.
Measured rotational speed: 2950 rpm
